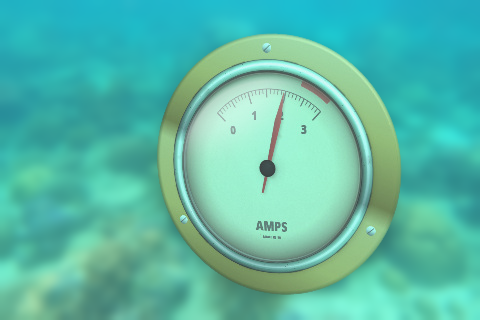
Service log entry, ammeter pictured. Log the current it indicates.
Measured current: 2 A
